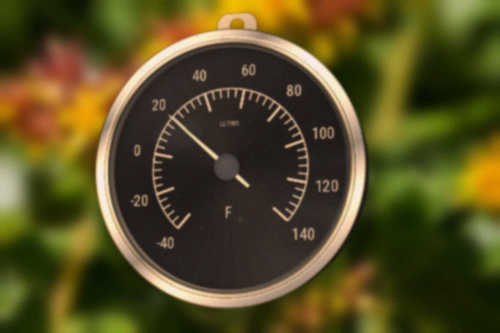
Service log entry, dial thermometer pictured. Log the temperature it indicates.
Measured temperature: 20 °F
